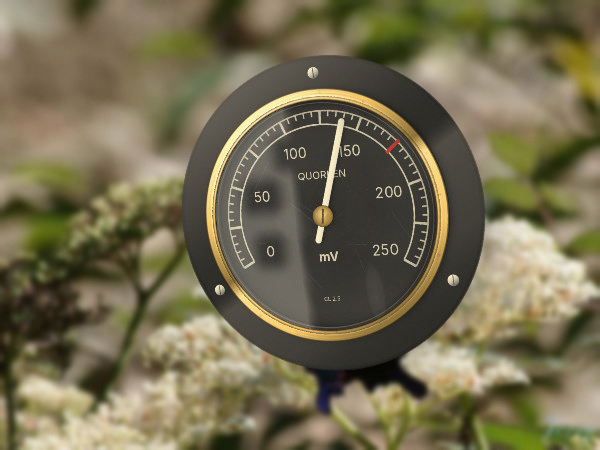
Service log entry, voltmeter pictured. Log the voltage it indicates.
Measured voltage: 140 mV
